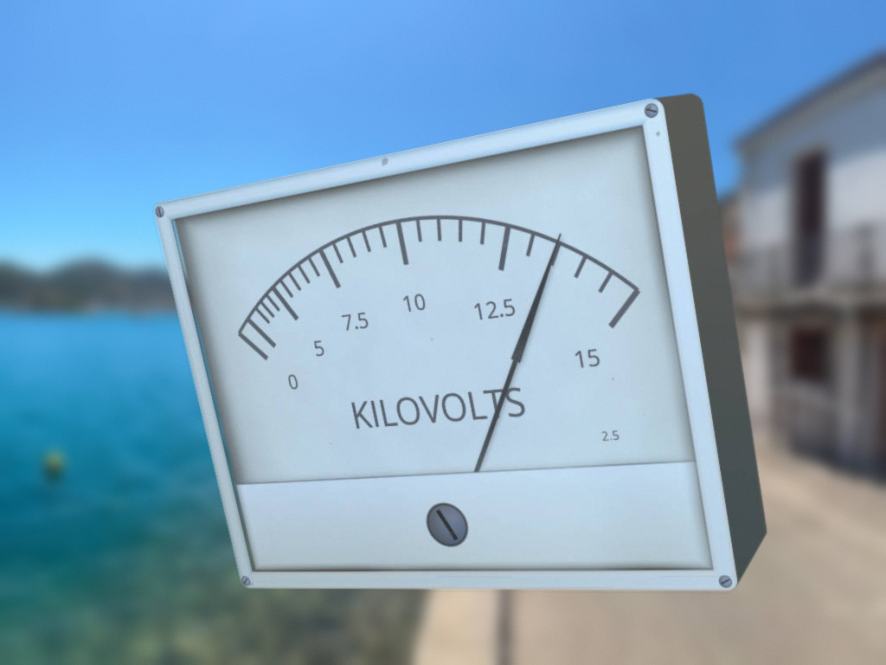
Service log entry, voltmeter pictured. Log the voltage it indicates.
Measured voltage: 13.5 kV
